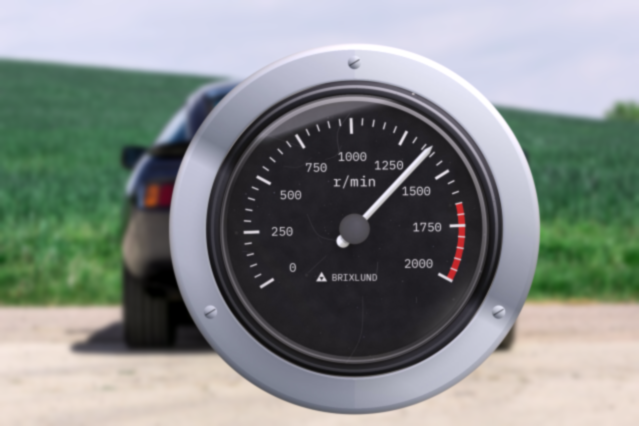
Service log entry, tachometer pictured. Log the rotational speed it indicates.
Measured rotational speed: 1375 rpm
